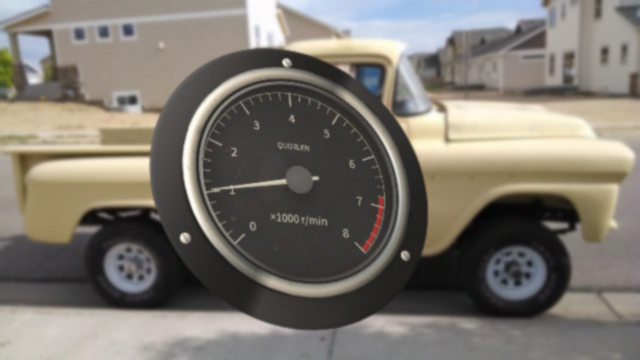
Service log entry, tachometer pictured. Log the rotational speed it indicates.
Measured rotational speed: 1000 rpm
